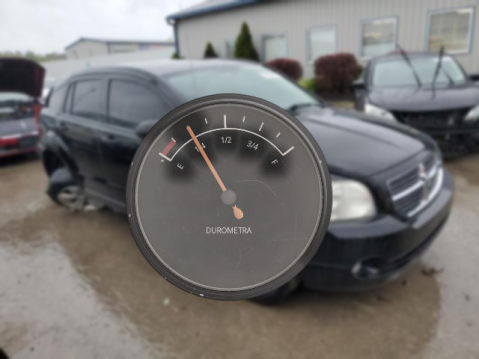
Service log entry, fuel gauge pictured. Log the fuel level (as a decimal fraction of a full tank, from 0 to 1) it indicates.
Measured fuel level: 0.25
